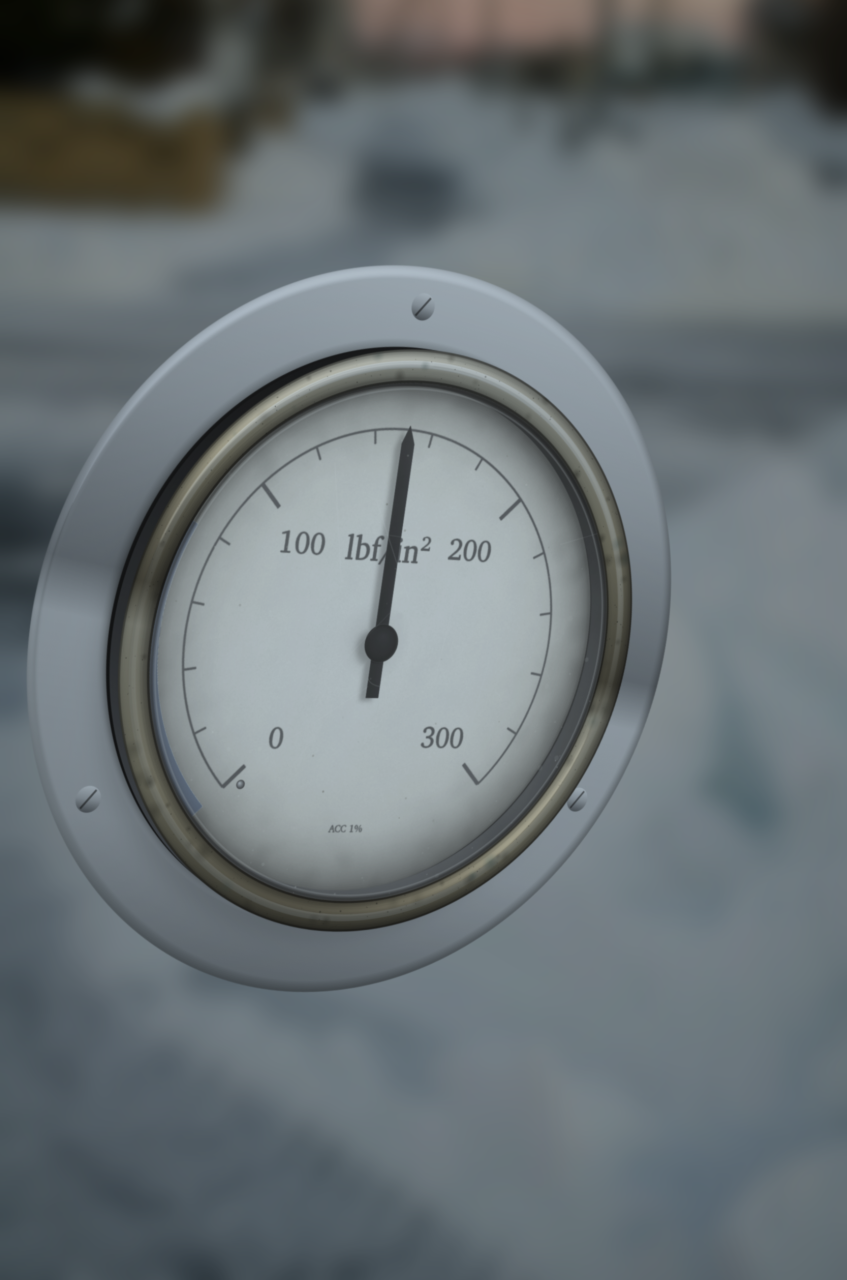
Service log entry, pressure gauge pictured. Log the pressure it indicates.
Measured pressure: 150 psi
